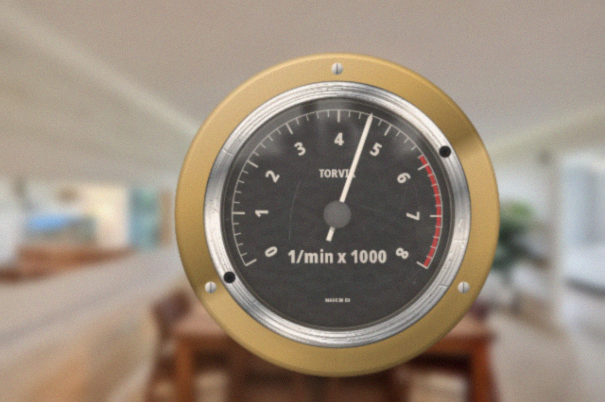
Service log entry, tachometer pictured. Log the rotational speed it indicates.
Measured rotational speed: 4600 rpm
